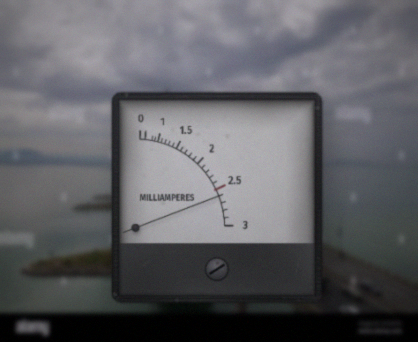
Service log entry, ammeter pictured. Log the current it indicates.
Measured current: 2.6 mA
